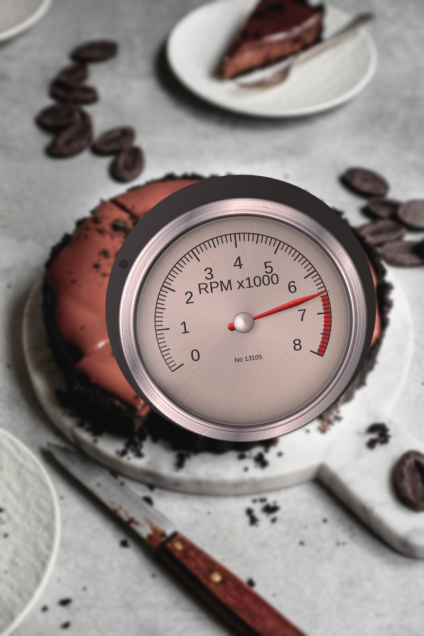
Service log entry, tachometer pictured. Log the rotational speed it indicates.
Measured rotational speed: 6500 rpm
